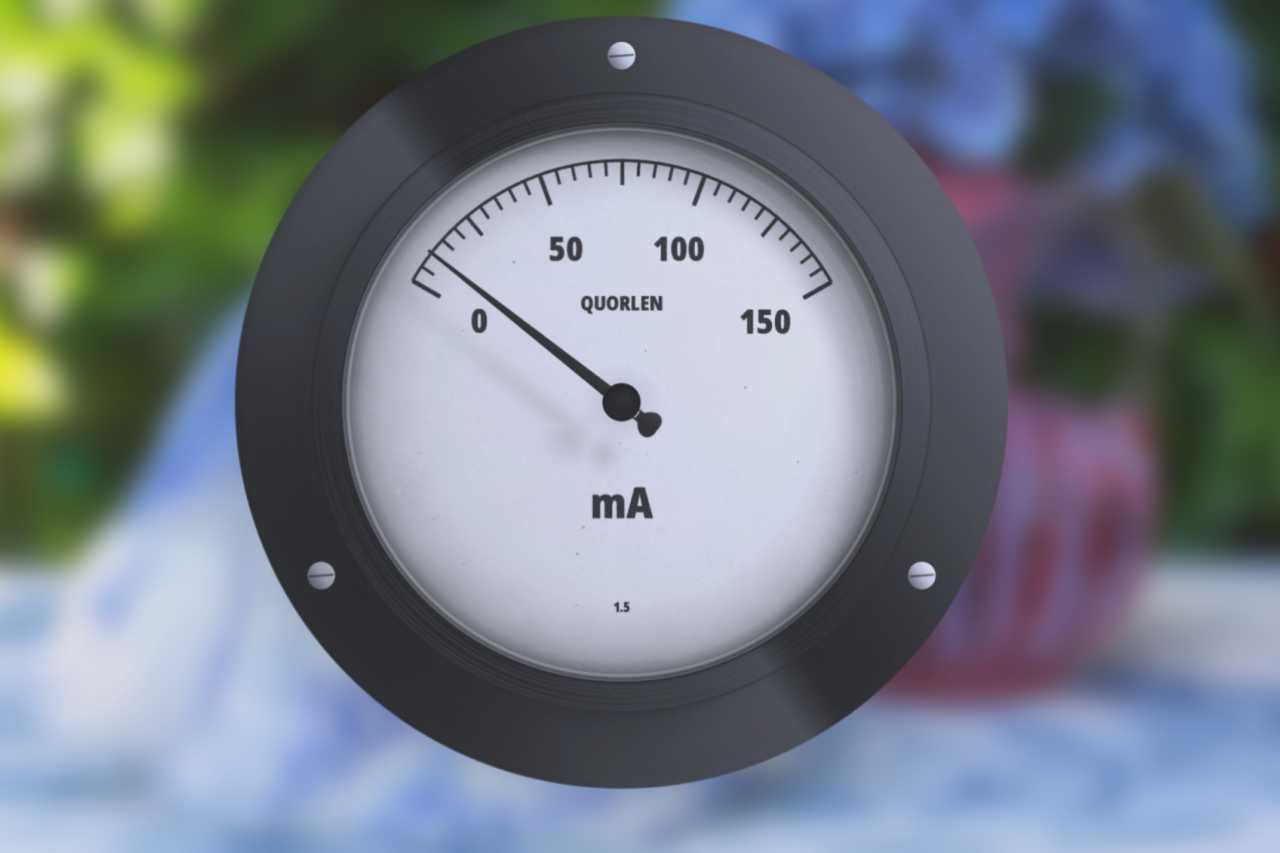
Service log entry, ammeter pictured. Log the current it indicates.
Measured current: 10 mA
